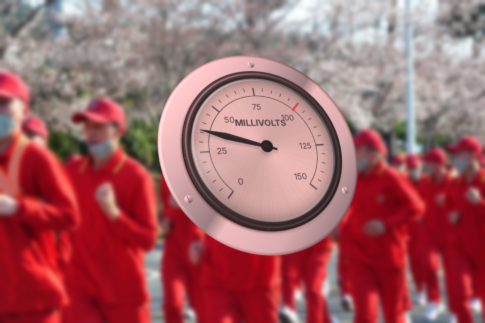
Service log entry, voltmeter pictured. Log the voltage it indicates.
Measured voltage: 35 mV
